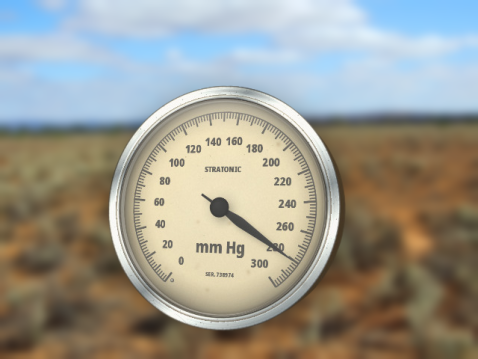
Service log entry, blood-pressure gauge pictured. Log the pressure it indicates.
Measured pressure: 280 mmHg
